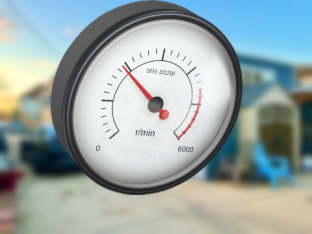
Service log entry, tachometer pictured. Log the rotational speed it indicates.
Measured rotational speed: 1900 rpm
